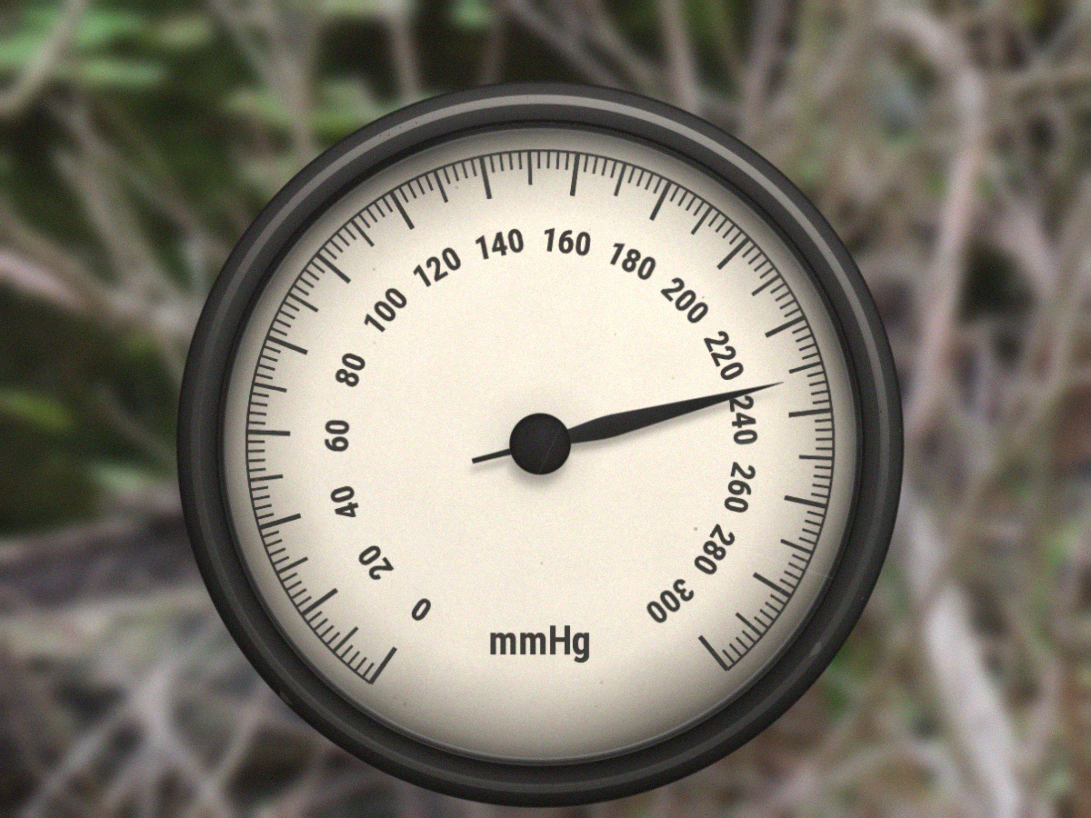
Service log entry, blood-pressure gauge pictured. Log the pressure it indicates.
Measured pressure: 232 mmHg
